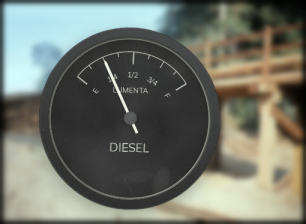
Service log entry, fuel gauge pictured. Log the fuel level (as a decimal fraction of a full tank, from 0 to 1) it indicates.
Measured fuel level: 0.25
